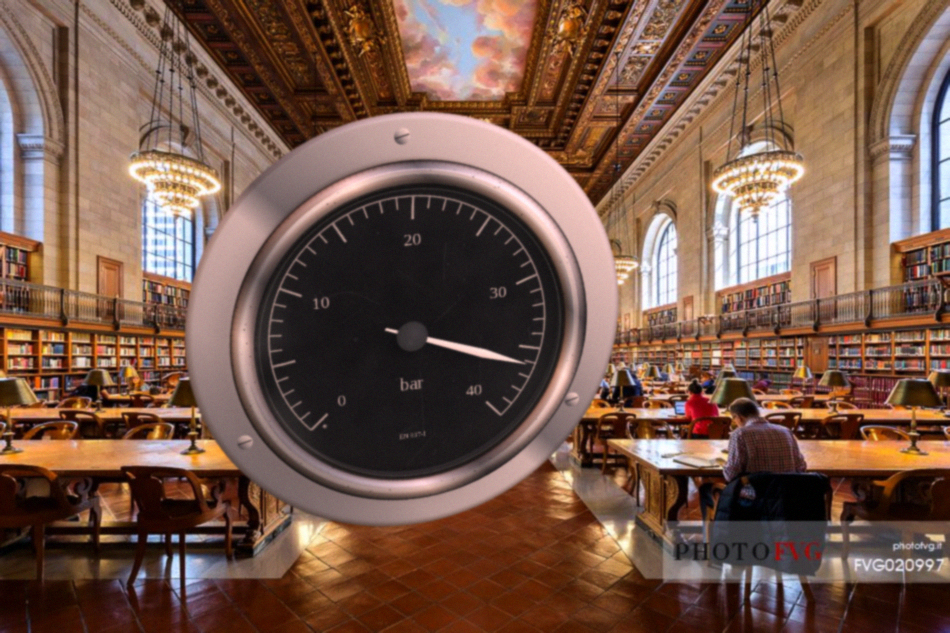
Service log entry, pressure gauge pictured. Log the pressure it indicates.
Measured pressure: 36 bar
